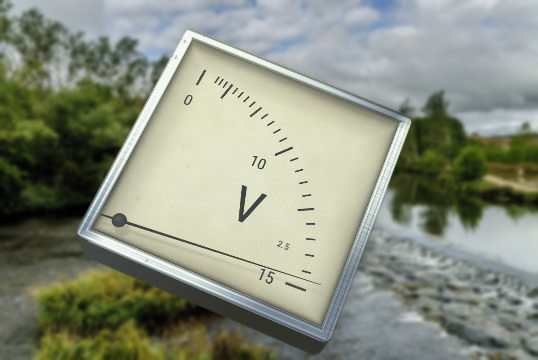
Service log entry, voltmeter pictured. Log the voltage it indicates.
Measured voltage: 14.75 V
